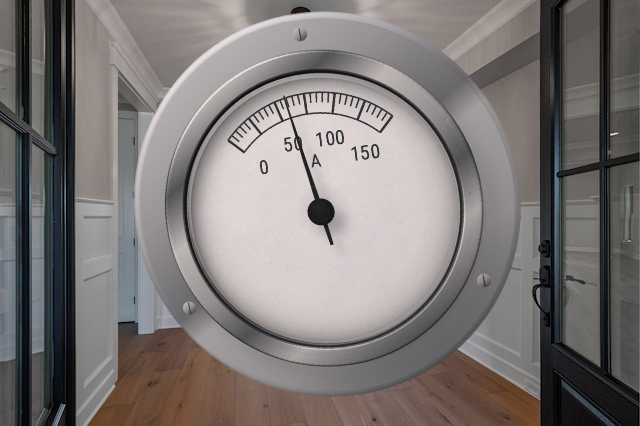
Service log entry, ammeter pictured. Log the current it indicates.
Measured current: 60 A
